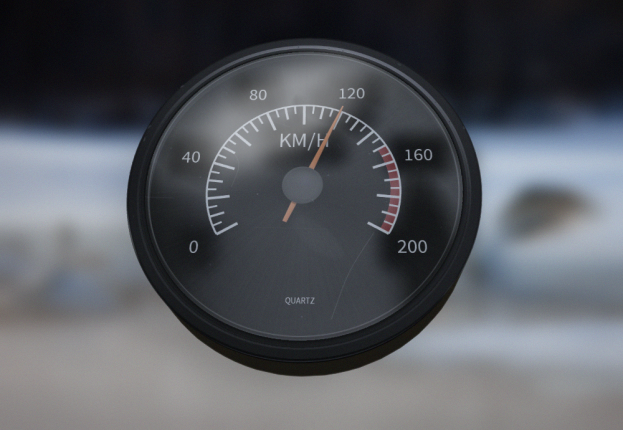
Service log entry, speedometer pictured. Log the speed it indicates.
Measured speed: 120 km/h
